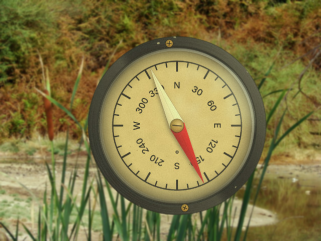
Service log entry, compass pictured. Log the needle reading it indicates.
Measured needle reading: 155 °
